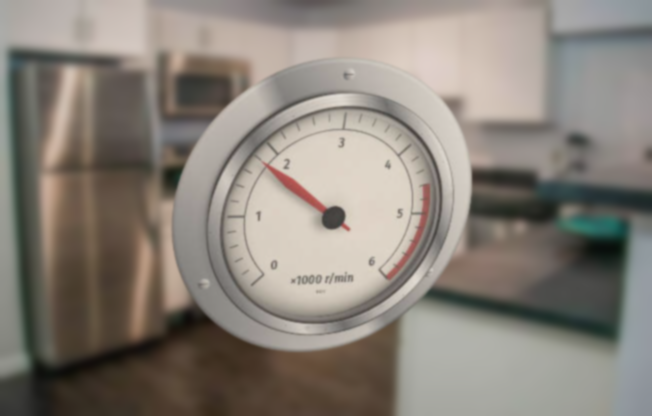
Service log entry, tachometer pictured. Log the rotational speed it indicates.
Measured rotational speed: 1800 rpm
